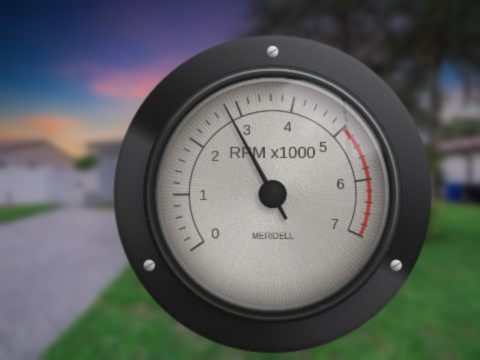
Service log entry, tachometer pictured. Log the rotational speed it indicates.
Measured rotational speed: 2800 rpm
